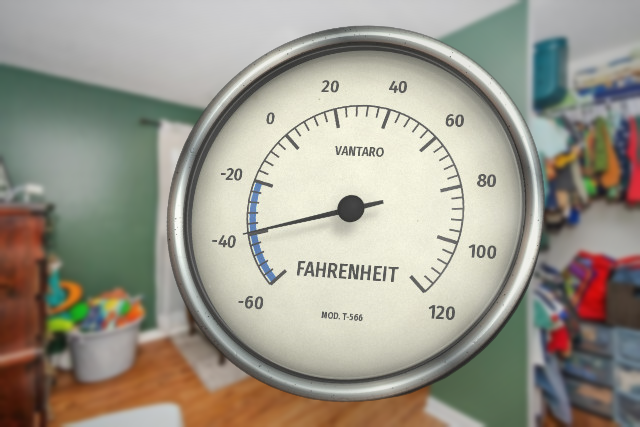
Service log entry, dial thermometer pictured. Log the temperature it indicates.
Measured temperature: -40 °F
